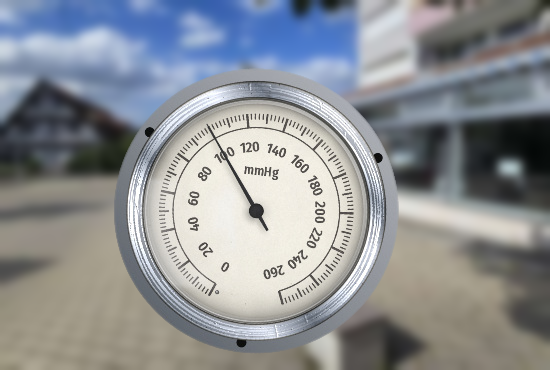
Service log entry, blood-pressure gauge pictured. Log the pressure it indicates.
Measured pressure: 100 mmHg
